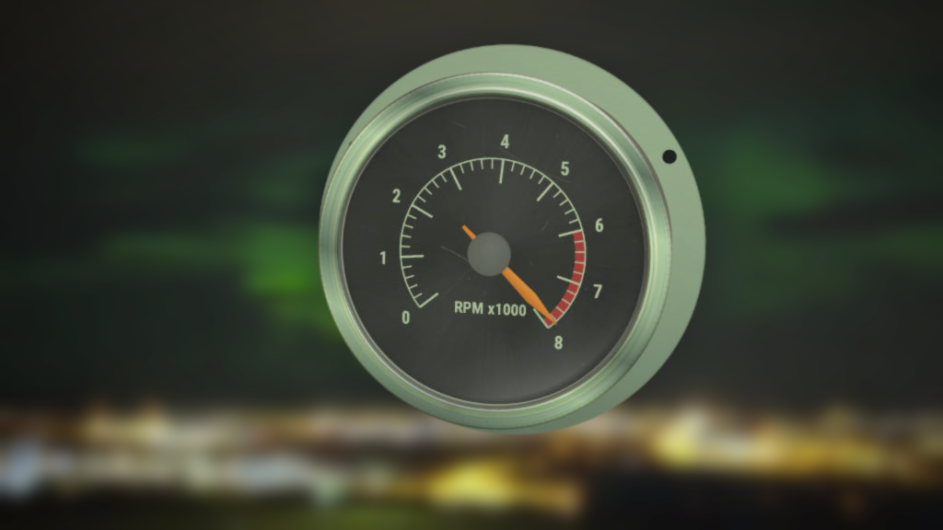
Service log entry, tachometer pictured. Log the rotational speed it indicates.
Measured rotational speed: 7800 rpm
